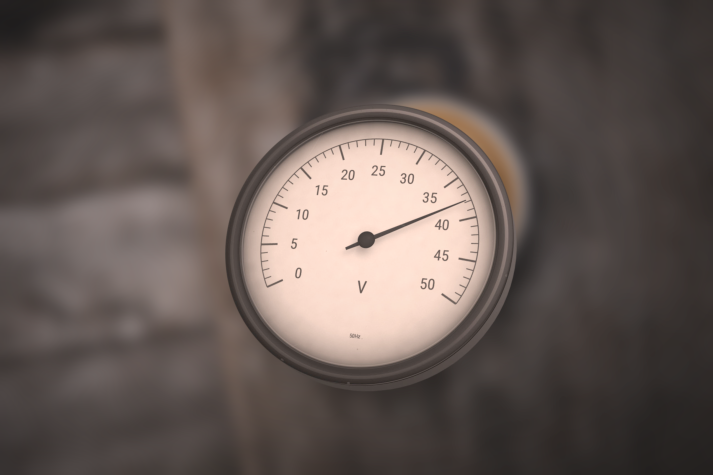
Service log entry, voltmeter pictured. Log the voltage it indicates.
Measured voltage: 38 V
